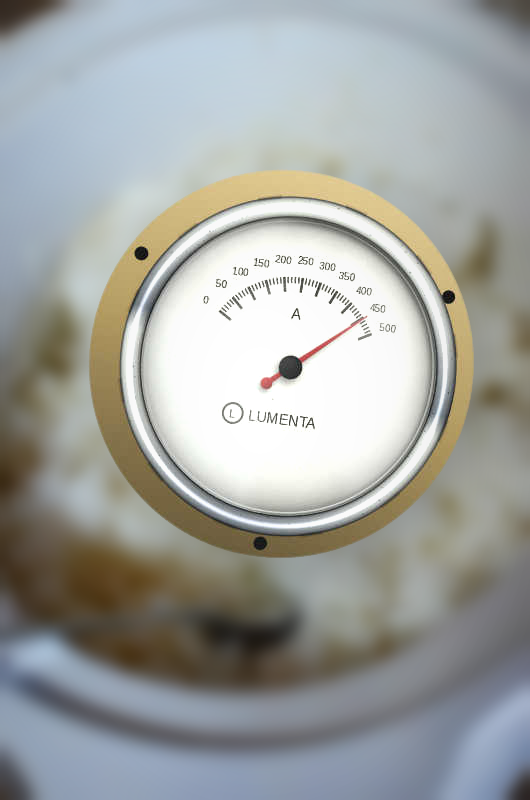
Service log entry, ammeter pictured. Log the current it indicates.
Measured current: 450 A
